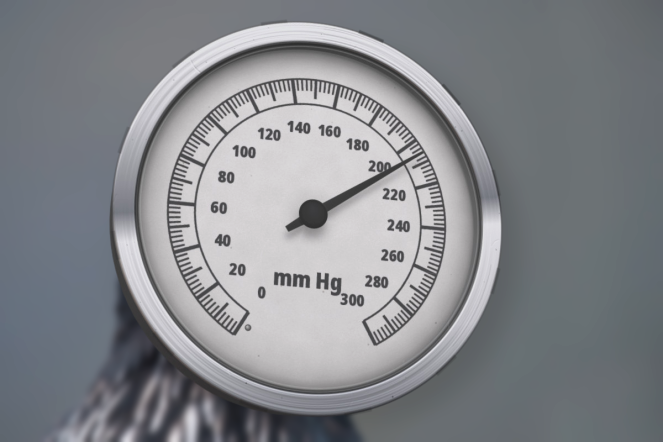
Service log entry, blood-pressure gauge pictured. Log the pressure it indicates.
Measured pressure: 206 mmHg
